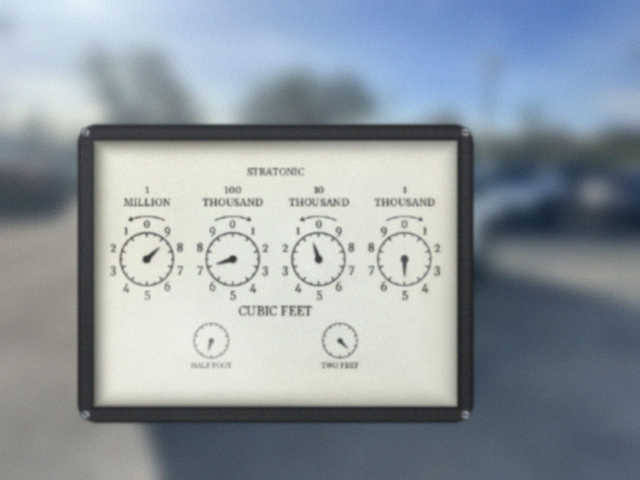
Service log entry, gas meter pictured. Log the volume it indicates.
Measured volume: 870500 ft³
